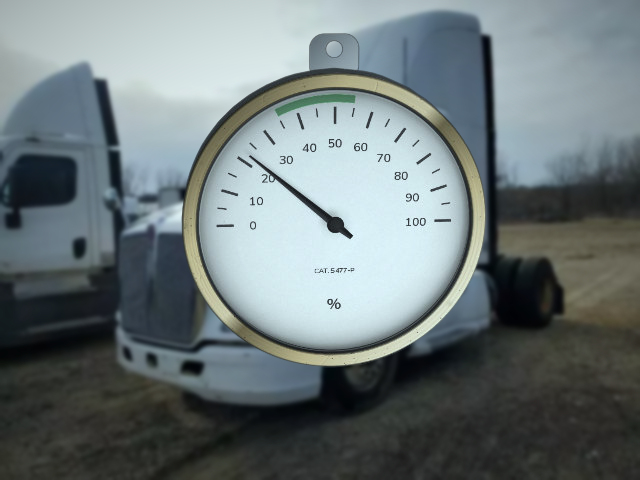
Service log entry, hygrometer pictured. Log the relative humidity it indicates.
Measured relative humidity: 22.5 %
